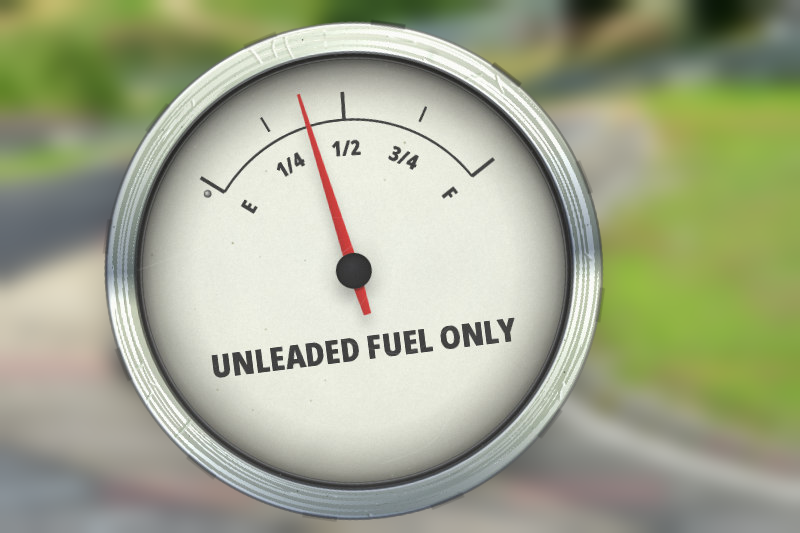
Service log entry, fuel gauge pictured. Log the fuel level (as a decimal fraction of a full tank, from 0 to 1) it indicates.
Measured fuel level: 0.375
